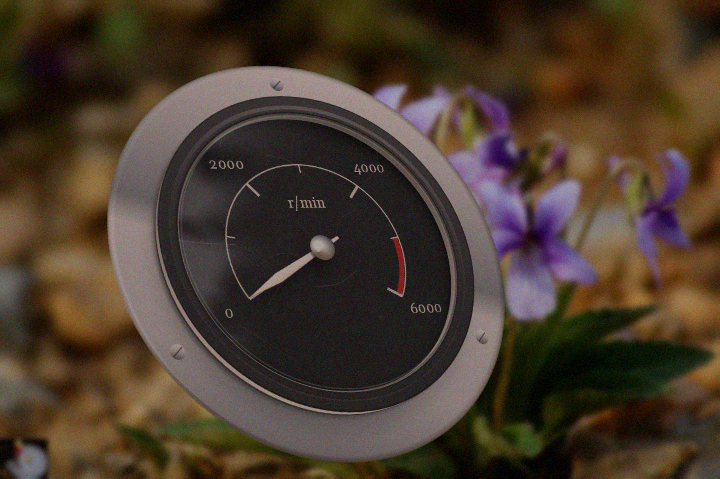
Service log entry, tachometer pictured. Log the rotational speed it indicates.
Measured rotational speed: 0 rpm
